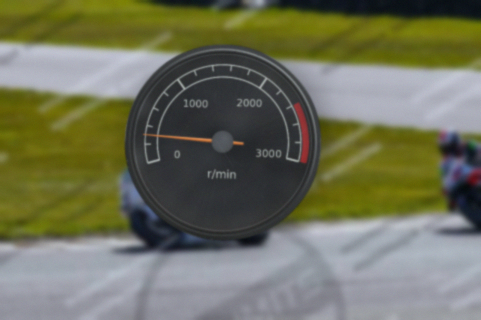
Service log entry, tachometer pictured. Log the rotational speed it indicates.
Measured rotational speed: 300 rpm
